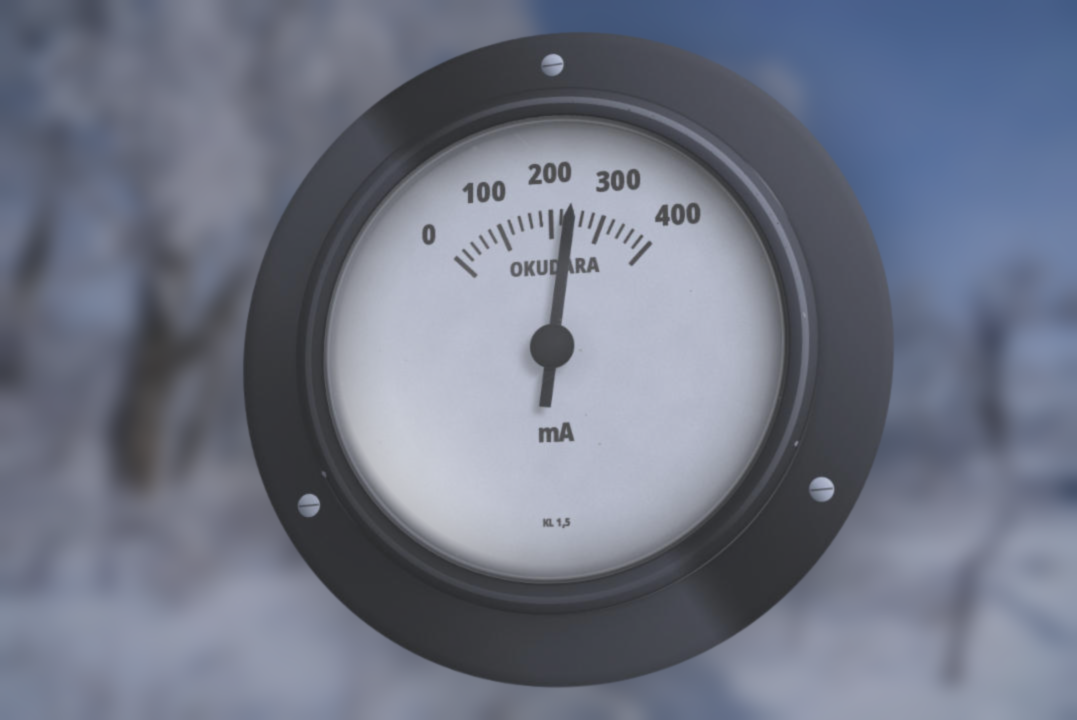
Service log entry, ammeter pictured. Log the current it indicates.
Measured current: 240 mA
